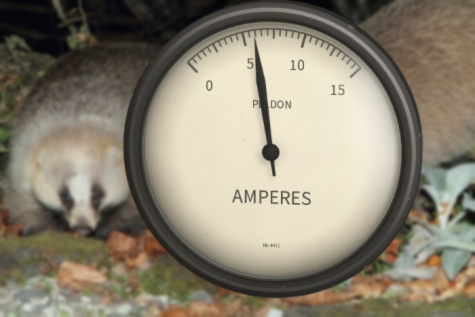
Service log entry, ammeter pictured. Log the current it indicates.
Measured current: 6 A
